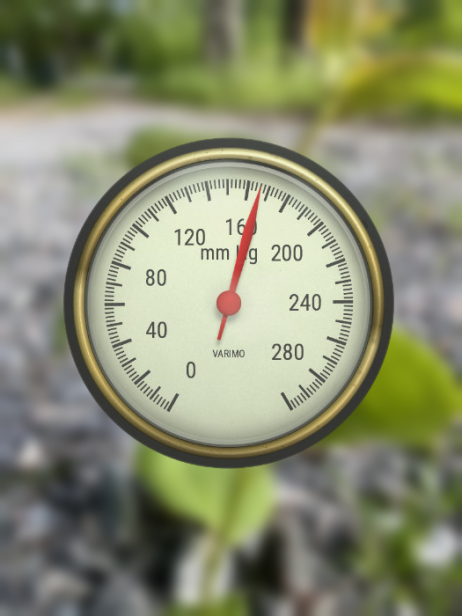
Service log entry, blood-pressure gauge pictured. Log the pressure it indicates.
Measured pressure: 166 mmHg
